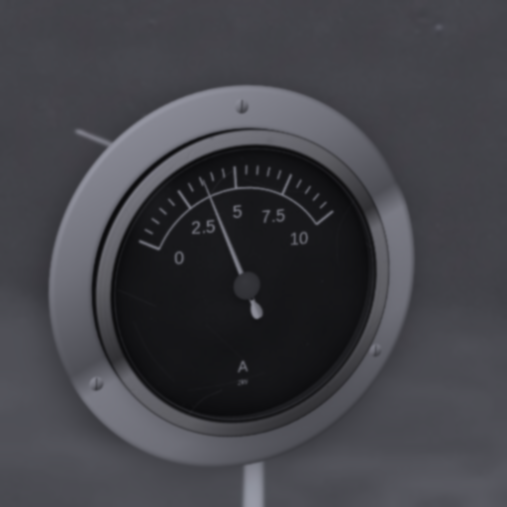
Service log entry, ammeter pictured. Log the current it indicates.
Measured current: 3.5 A
